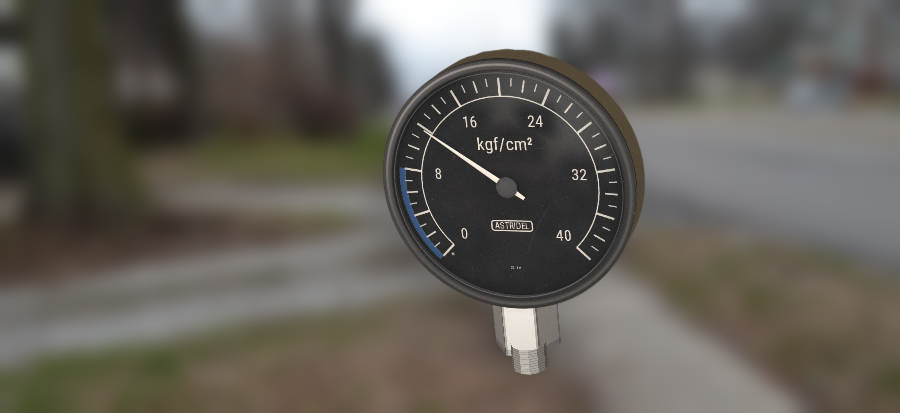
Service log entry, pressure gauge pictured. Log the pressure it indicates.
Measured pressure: 12 kg/cm²
